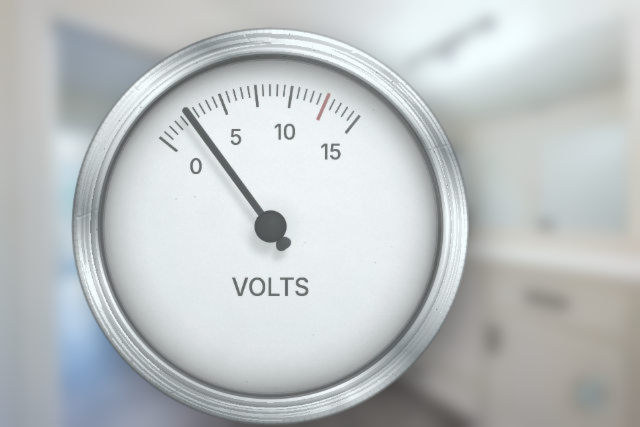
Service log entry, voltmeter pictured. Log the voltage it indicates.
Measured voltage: 2.5 V
